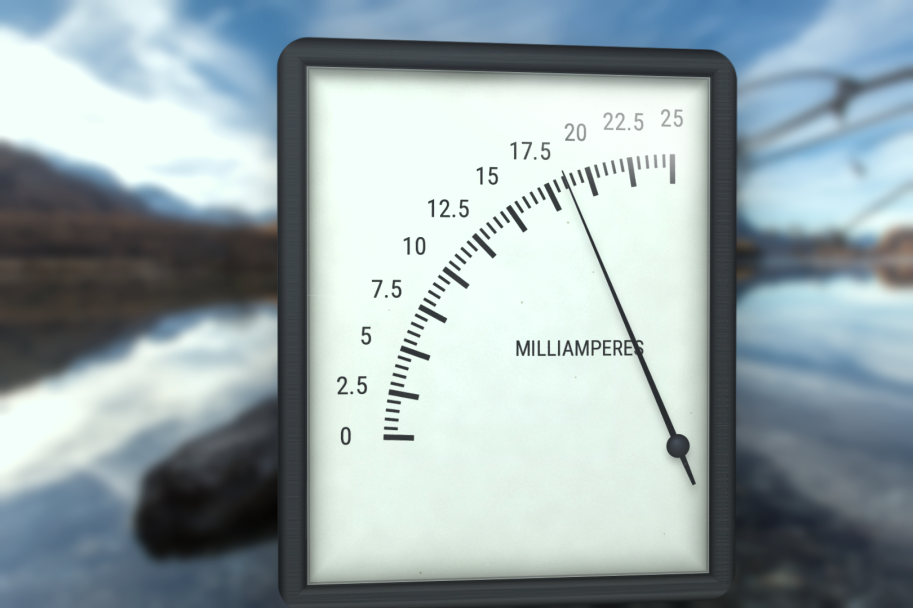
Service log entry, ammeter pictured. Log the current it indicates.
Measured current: 18.5 mA
